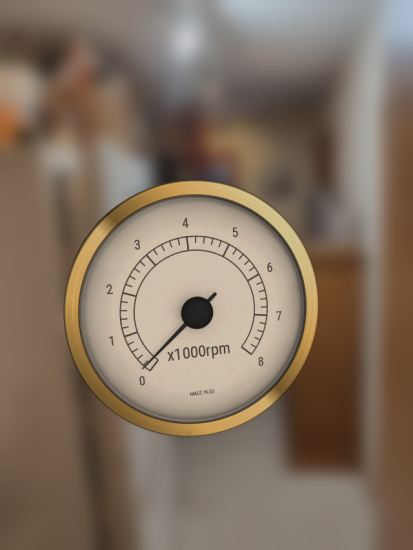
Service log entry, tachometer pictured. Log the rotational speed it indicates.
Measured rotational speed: 200 rpm
